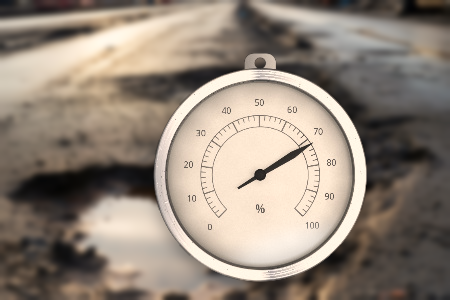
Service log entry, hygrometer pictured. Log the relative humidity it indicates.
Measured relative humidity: 72 %
